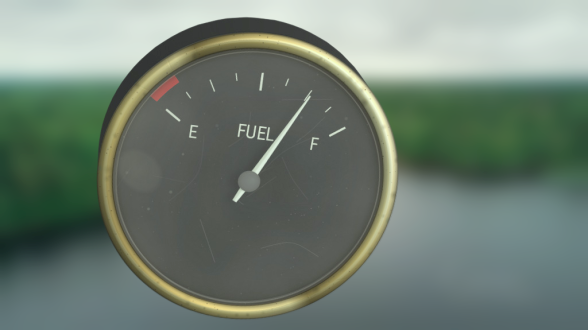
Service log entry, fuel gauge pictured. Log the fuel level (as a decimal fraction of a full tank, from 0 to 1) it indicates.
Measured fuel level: 0.75
